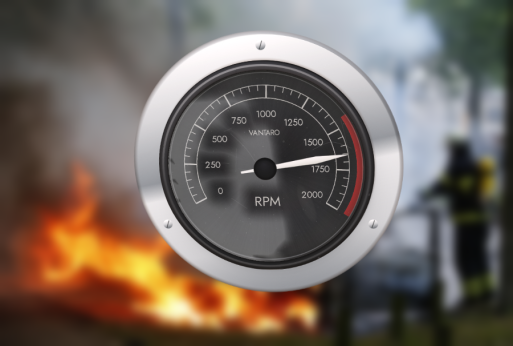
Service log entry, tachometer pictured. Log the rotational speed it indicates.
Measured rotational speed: 1650 rpm
